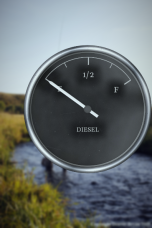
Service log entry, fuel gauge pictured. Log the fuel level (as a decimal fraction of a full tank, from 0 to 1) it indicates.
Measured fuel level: 0
